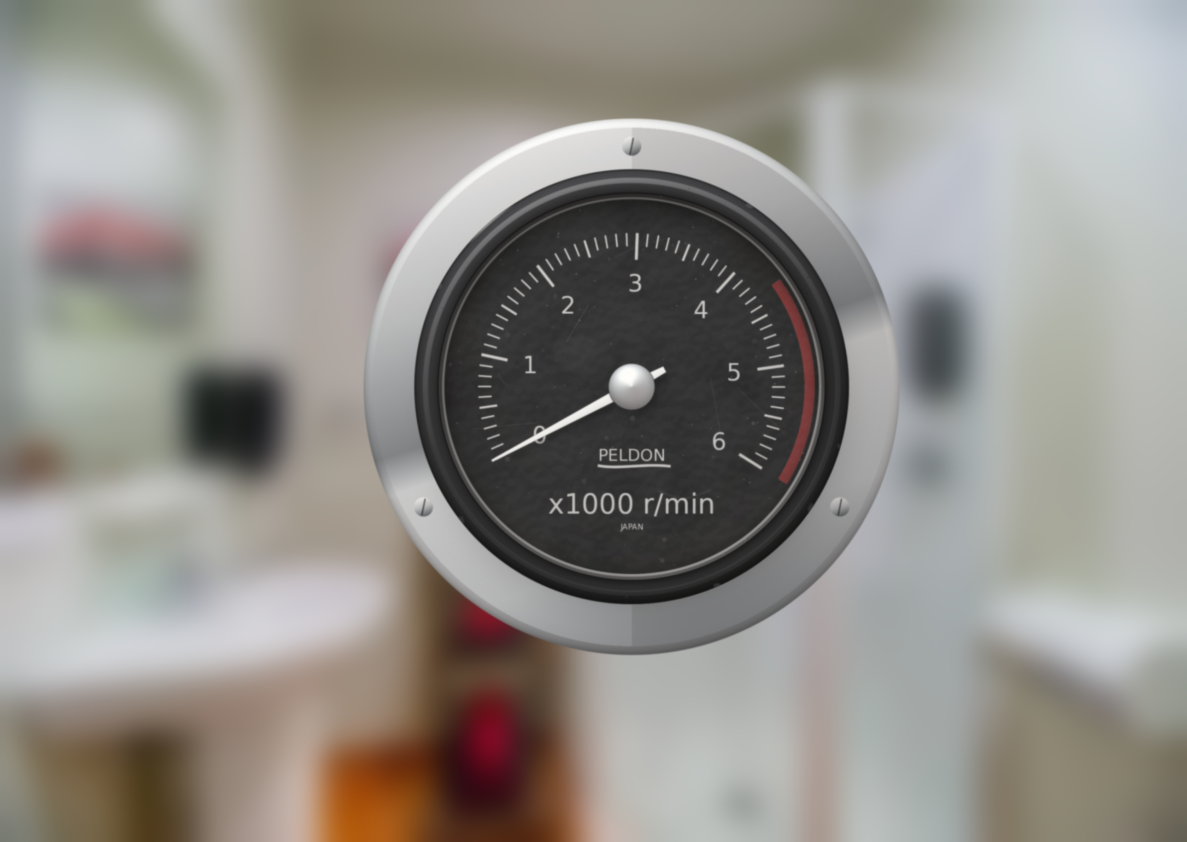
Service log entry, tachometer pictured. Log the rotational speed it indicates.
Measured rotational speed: 0 rpm
